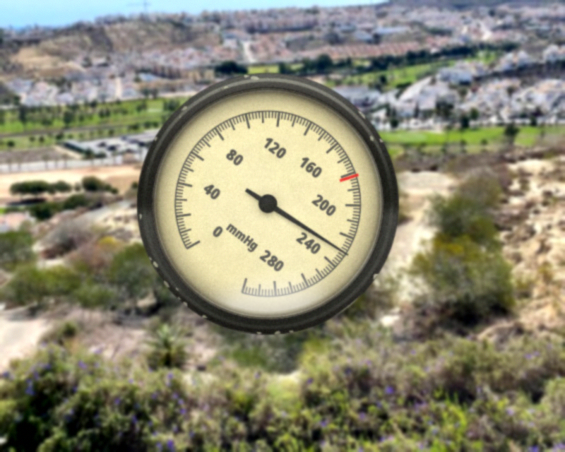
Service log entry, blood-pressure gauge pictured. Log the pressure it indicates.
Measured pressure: 230 mmHg
